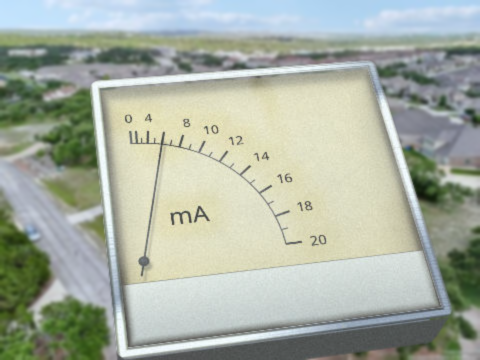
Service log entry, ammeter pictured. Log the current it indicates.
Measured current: 6 mA
